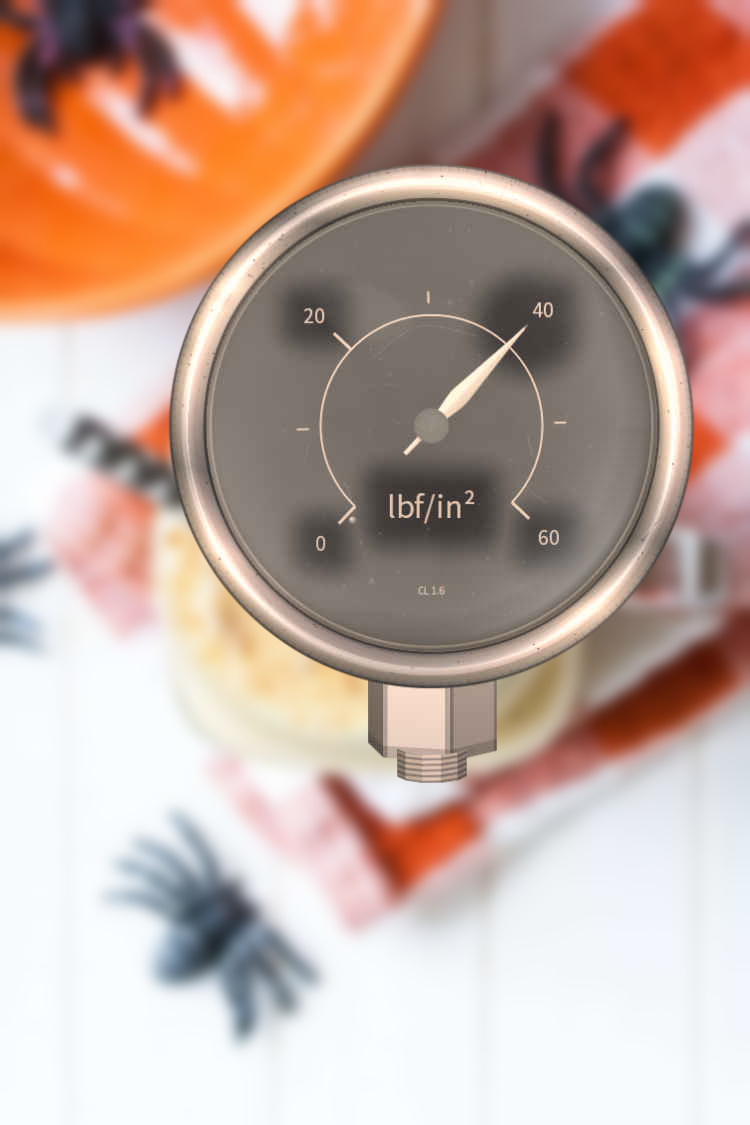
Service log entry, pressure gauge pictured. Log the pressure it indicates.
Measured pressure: 40 psi
